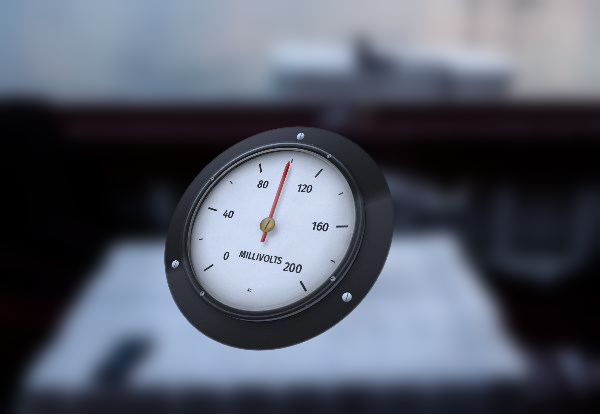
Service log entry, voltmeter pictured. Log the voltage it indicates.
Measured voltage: 100 mV
